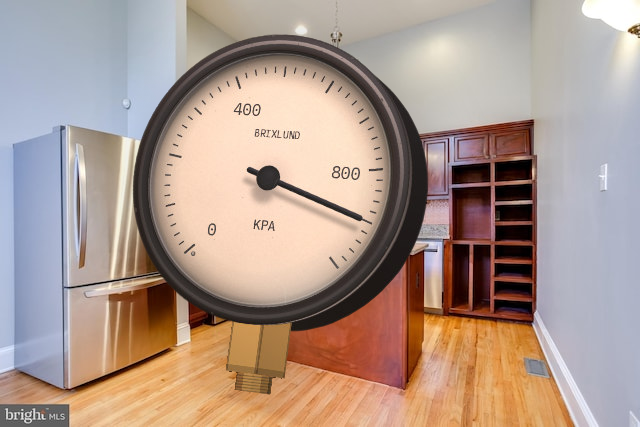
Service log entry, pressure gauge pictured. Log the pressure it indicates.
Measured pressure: 900 kPa
